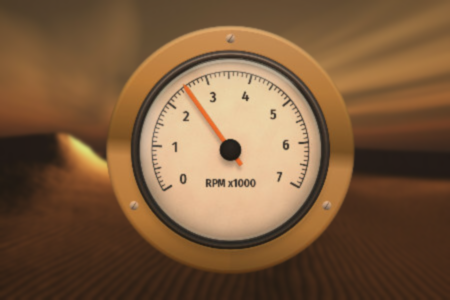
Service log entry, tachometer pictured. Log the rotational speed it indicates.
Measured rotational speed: 2500 rpm
